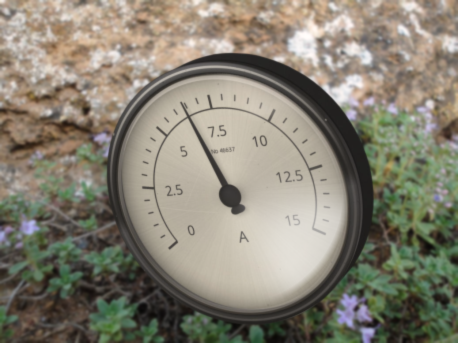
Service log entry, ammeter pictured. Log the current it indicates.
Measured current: 6.5 A
